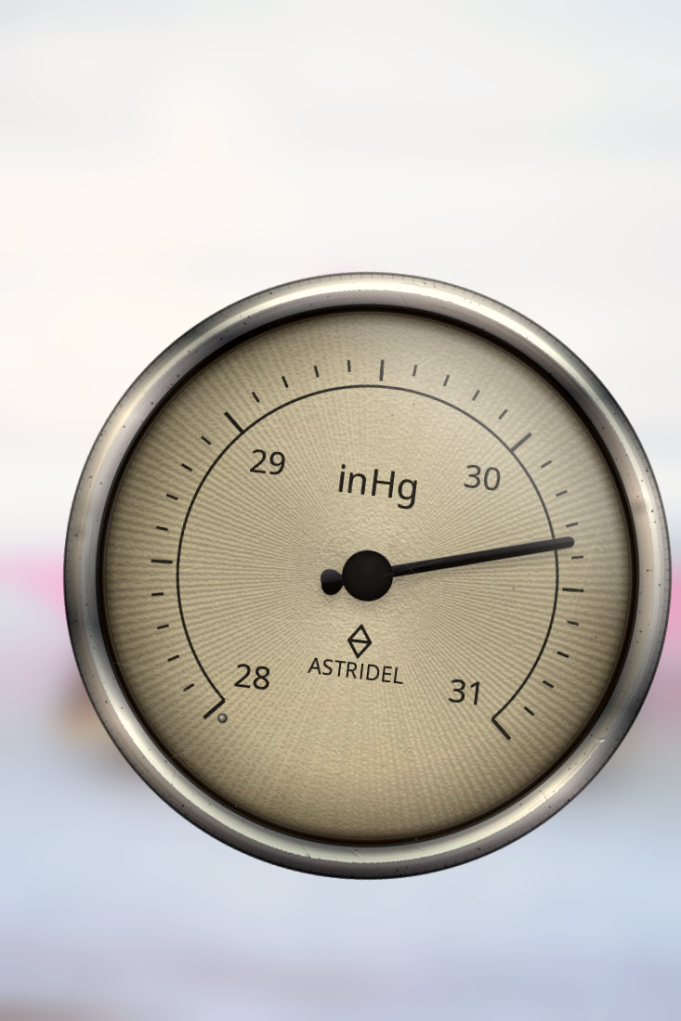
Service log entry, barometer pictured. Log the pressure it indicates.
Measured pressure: 30.35 inHg
